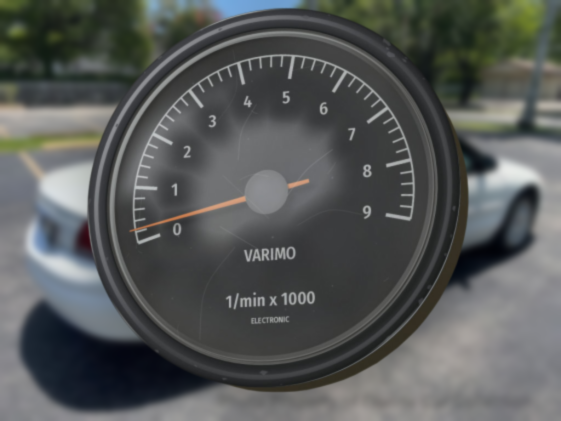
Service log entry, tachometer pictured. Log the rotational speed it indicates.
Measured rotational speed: 200 rpm
